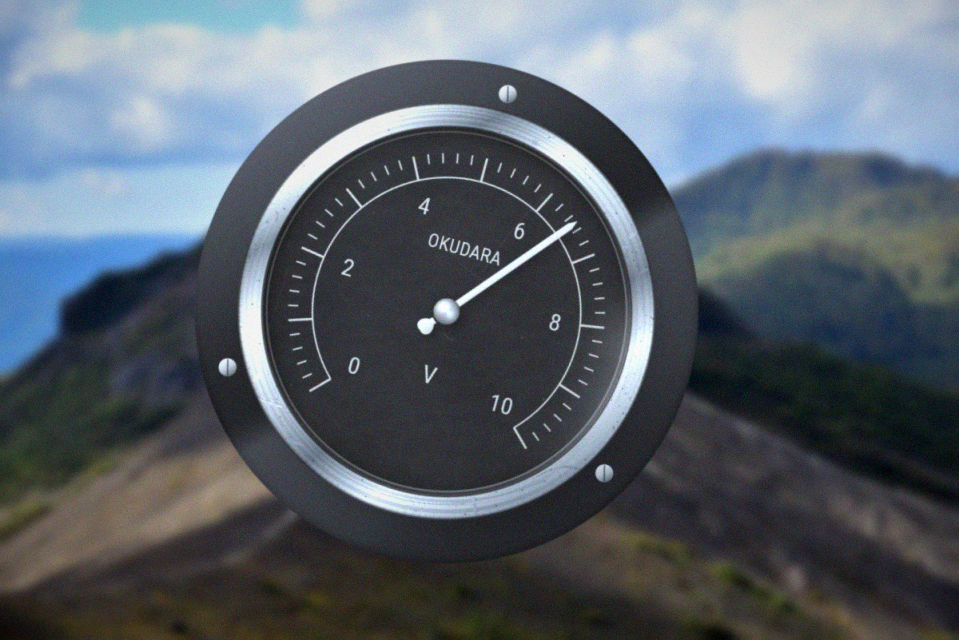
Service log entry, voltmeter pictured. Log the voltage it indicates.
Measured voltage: 6.5 V
